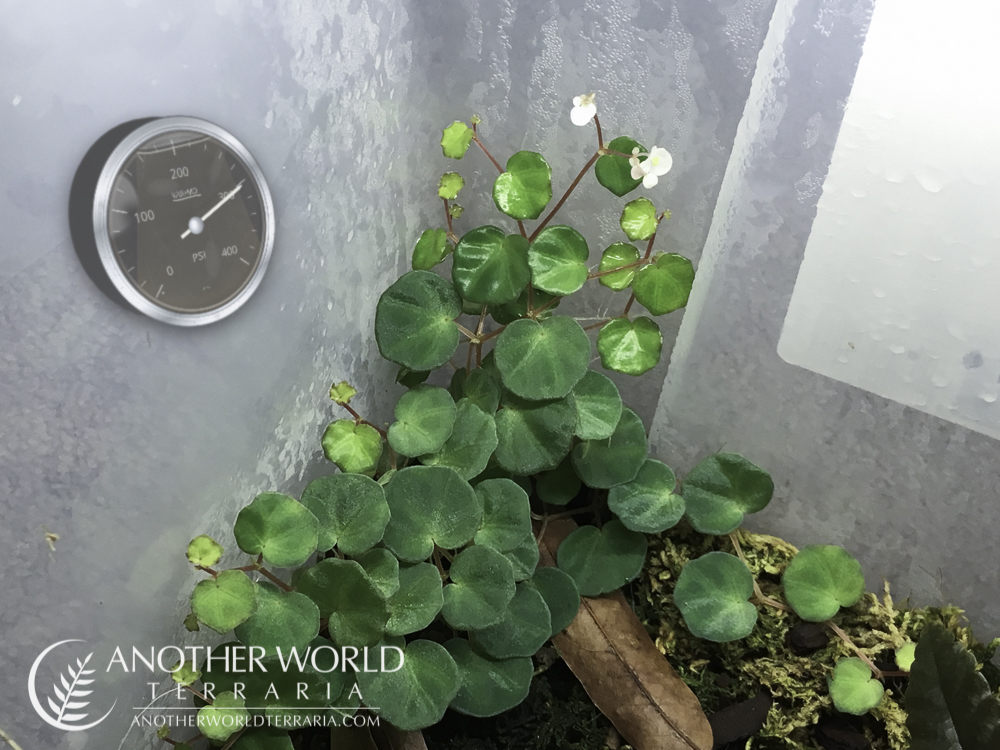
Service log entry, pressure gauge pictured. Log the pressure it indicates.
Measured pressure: 300 psi
